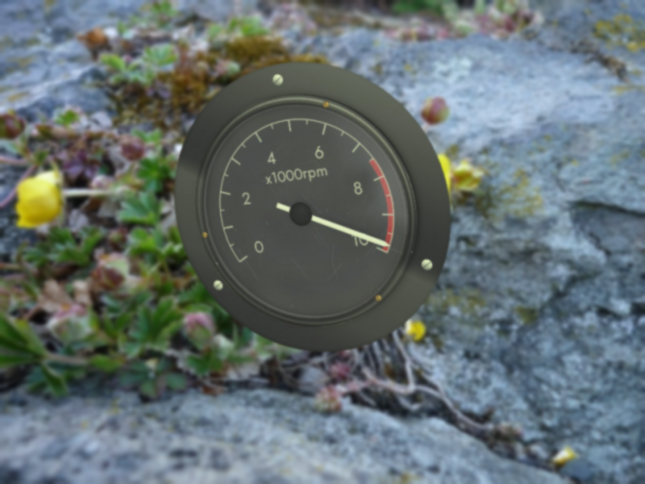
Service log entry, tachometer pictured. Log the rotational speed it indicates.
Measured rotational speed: 9750 rpm
